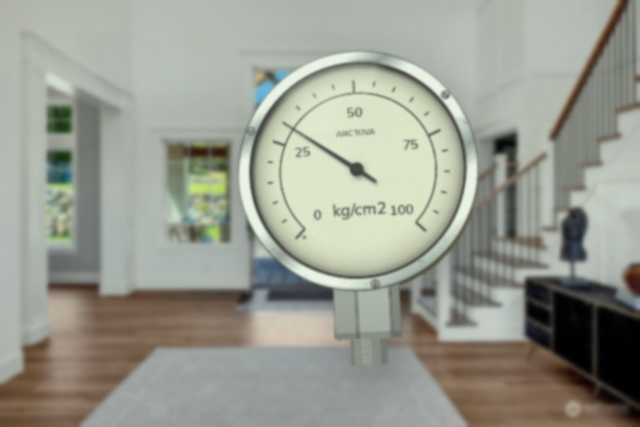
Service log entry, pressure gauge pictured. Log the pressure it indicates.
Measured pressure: 30 kg/cm²
